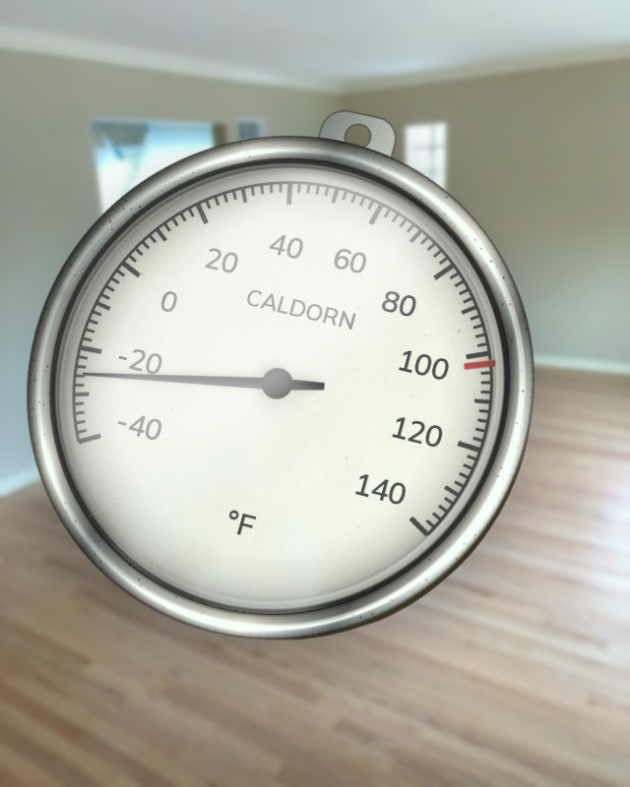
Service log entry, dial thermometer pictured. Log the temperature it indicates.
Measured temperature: -26 °F
